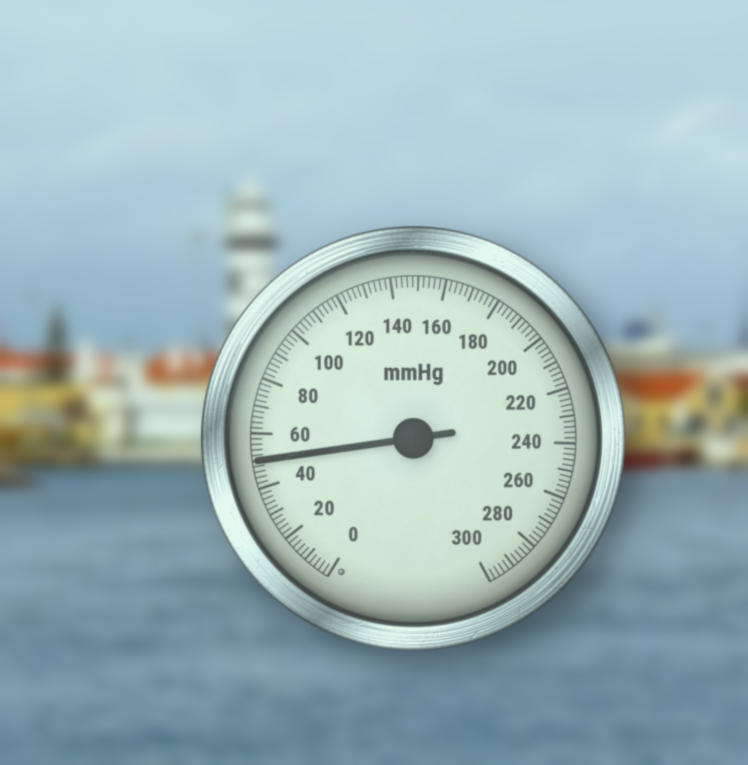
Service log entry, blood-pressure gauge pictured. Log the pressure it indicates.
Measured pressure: 50 mmHg
